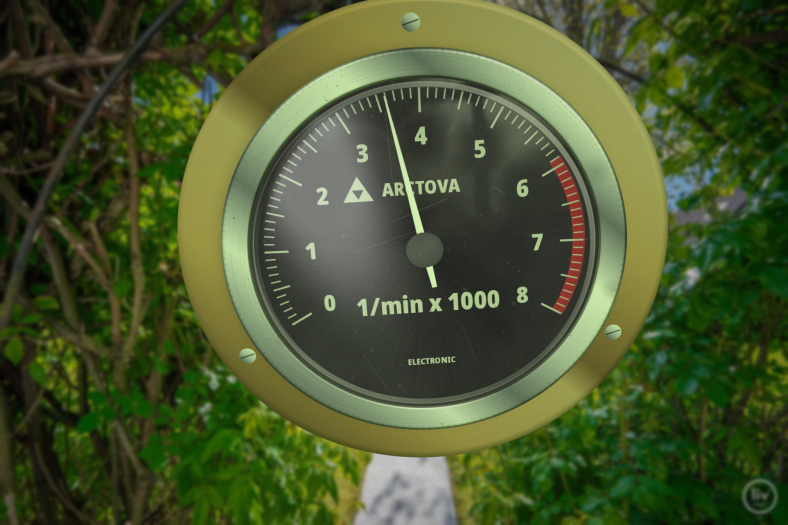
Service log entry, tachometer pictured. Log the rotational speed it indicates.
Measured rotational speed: 3600 rpm
